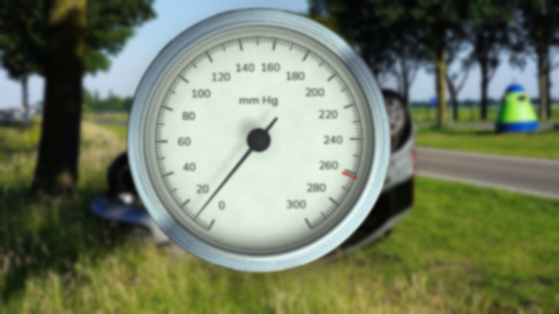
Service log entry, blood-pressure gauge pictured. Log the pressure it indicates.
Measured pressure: 10 mmHg
